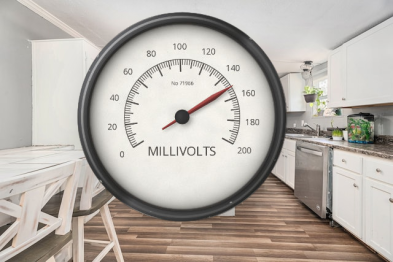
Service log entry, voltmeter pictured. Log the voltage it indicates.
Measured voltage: 150 mV
